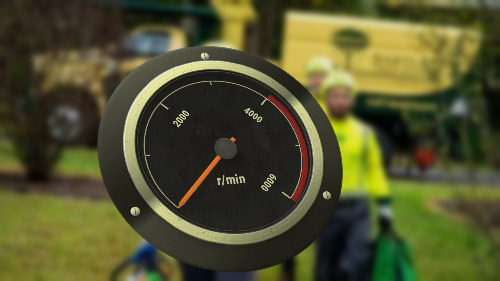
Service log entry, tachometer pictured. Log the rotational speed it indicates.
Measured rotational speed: 0 rpm
